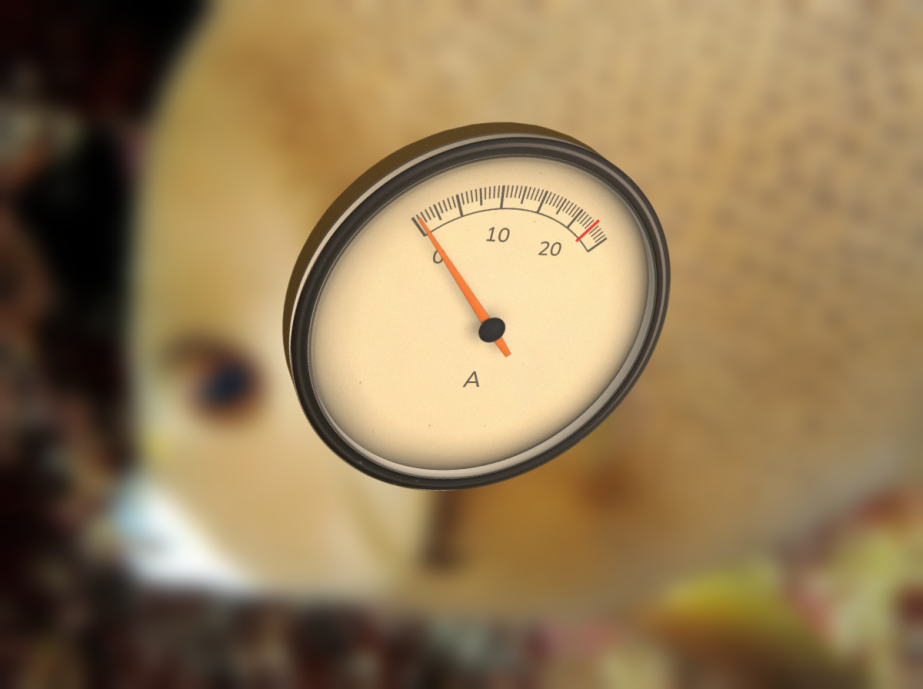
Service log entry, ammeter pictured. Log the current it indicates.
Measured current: 0.5 A
